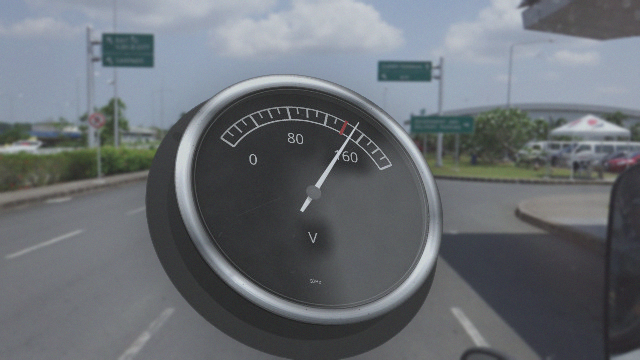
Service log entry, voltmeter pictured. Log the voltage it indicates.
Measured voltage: 150 V
